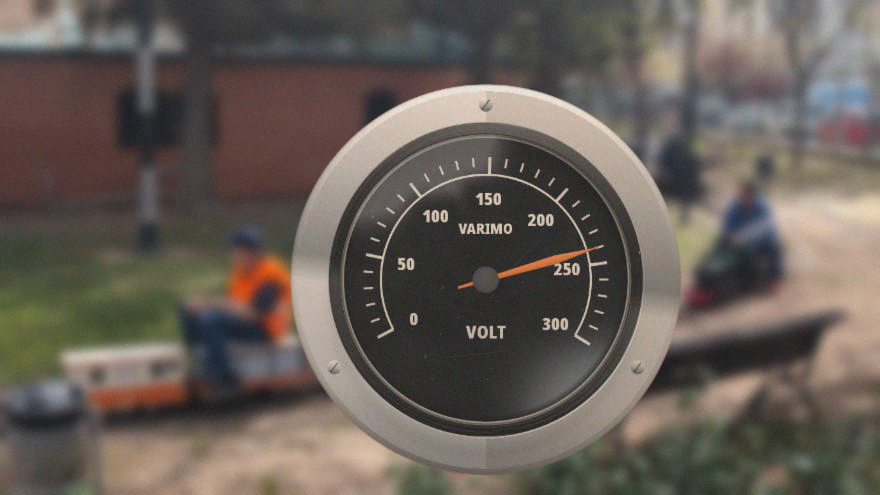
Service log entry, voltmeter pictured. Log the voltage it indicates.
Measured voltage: 240 V
